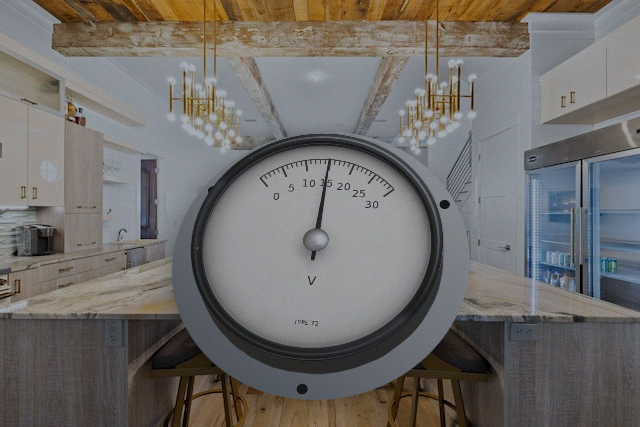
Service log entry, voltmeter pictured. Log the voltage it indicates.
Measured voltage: 15 V
